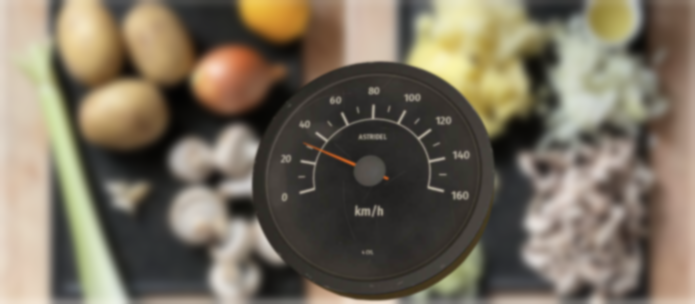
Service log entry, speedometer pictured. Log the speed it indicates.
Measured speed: 30 km/h
